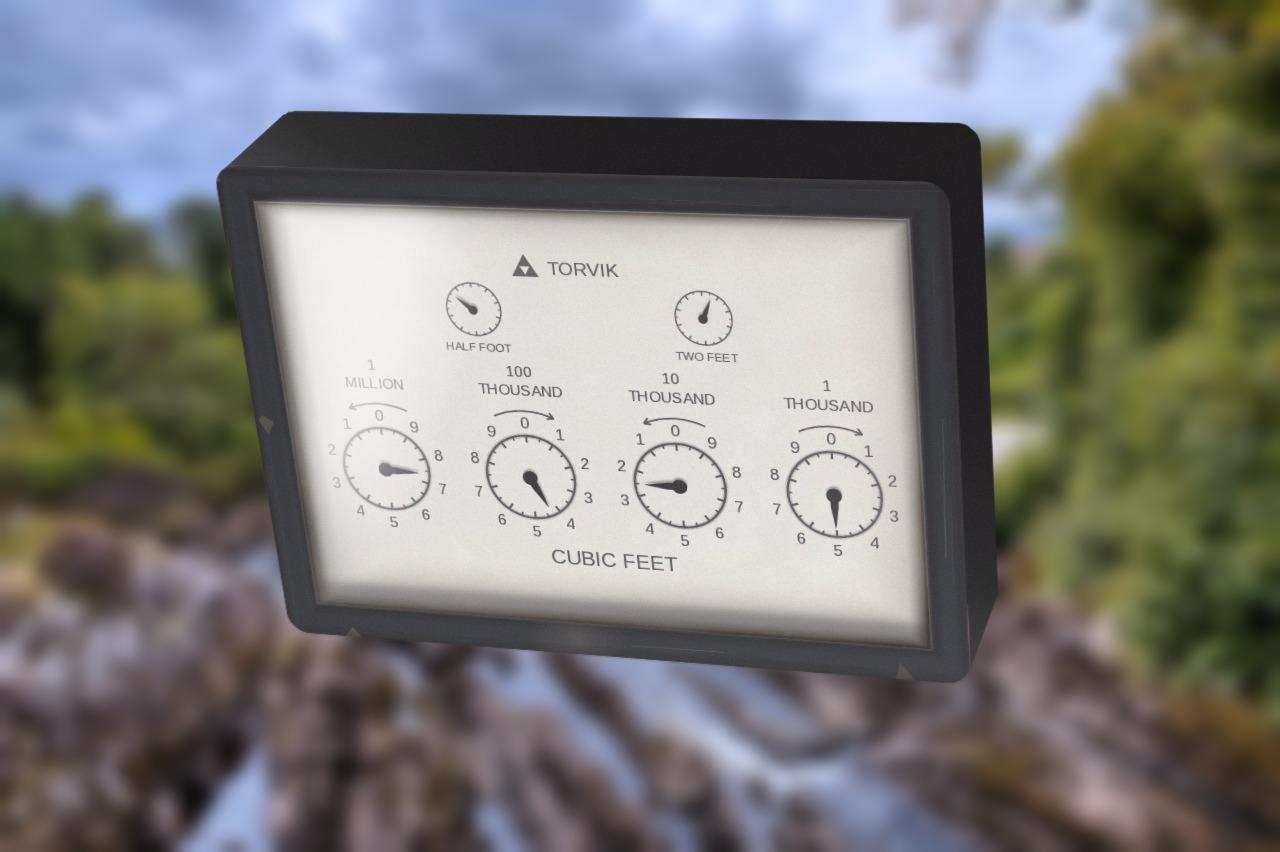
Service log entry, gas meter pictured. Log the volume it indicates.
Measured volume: 742500 ft³
